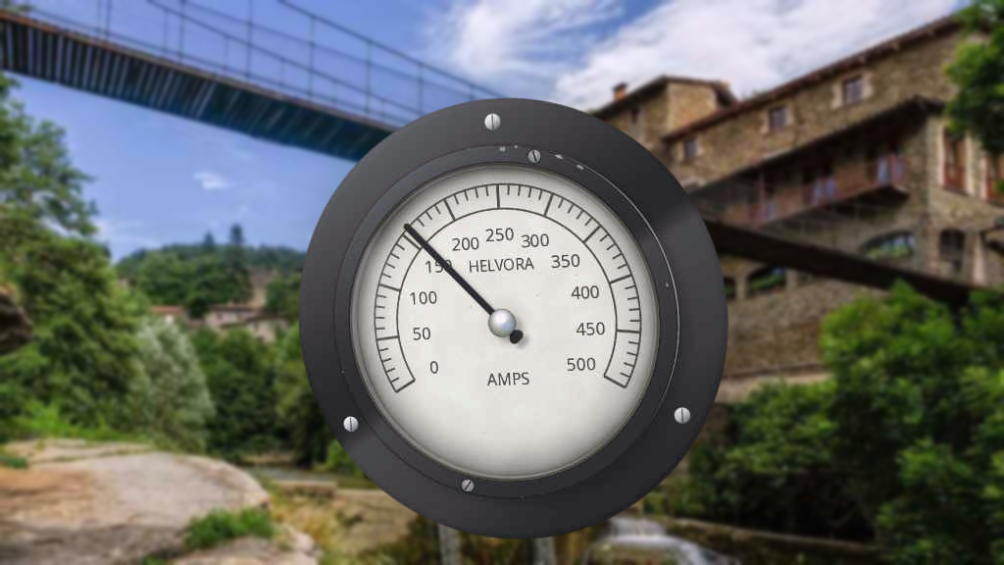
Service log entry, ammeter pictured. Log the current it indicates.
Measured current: 160 A
